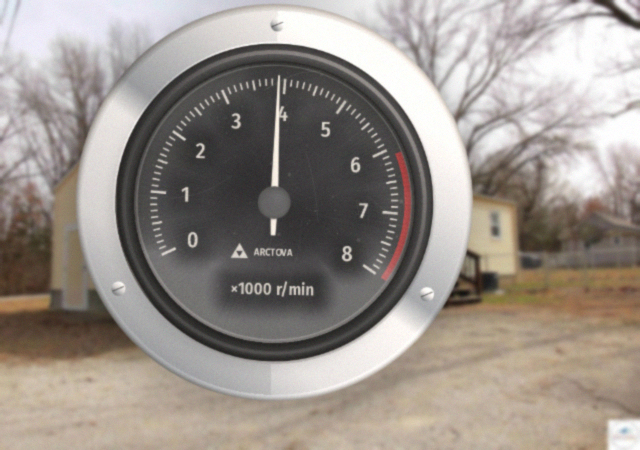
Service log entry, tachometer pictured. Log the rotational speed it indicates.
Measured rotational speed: 3900 rpm
